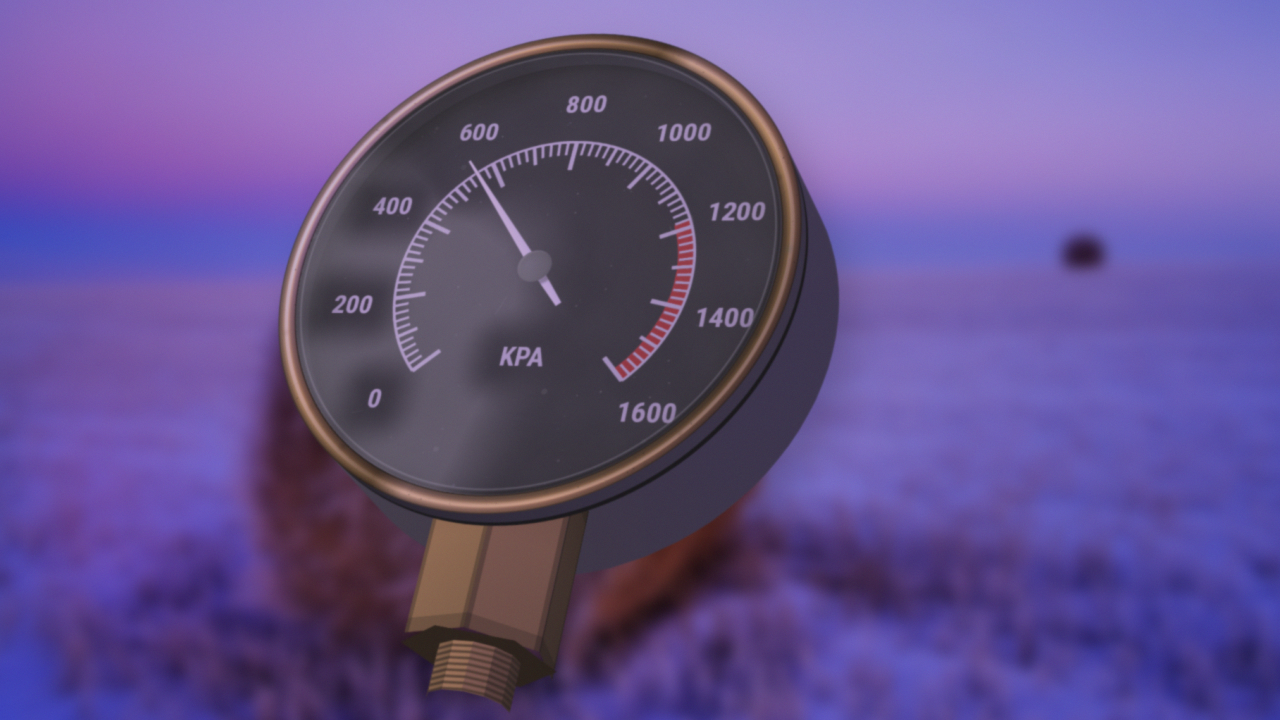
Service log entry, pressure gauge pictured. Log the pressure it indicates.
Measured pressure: 560 kPa
